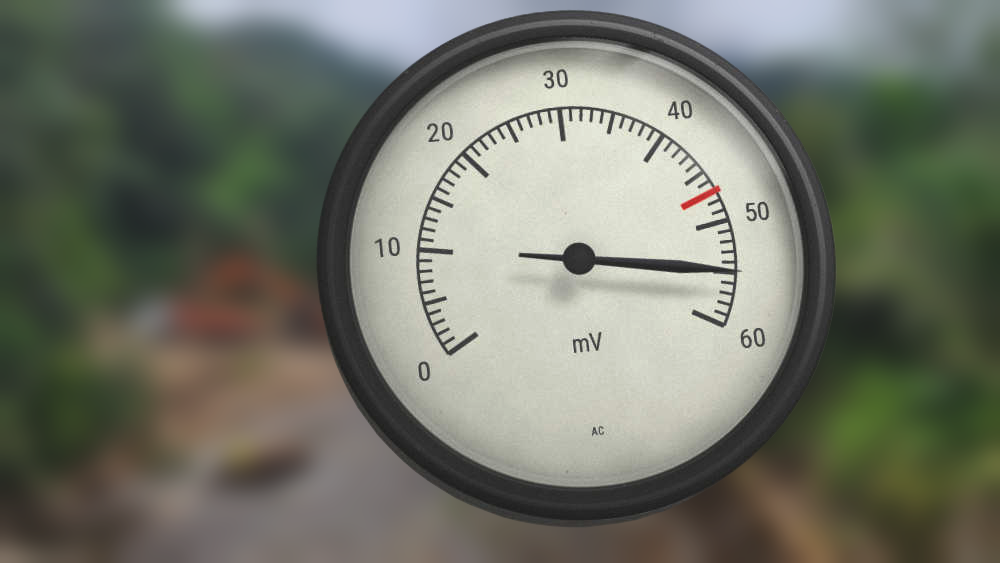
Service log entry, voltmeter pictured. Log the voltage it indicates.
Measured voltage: 55 mV
